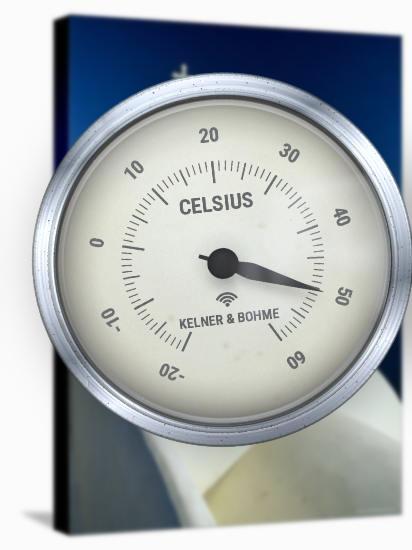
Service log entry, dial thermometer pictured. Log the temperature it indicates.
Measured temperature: 50 °C
